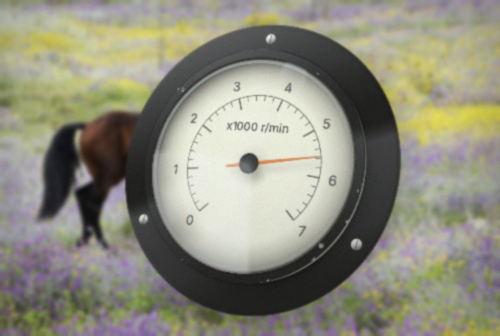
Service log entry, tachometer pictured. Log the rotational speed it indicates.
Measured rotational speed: 5600 rpm
